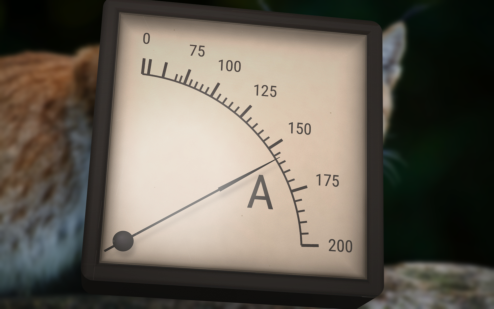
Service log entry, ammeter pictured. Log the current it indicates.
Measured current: 157.5 A
